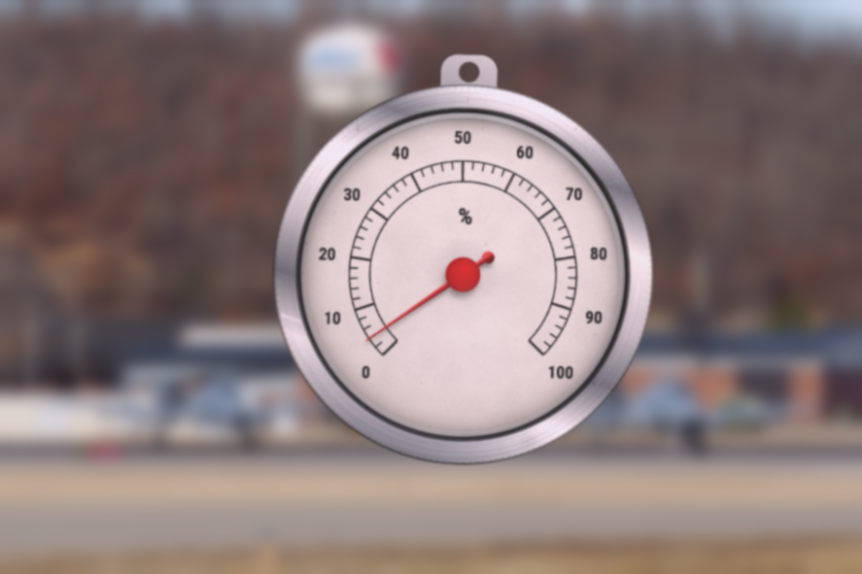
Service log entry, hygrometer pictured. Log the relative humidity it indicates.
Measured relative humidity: 4 %
